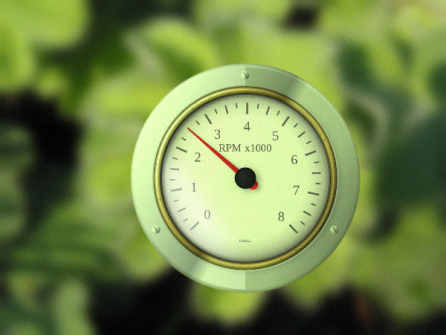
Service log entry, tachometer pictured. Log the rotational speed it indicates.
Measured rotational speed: 2500 rpm
